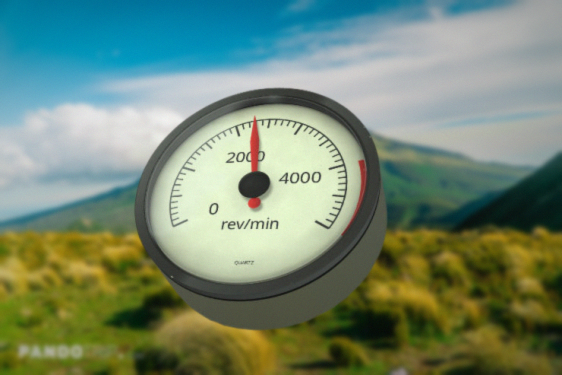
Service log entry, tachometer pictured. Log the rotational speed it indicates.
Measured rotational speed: 2300 rpm
